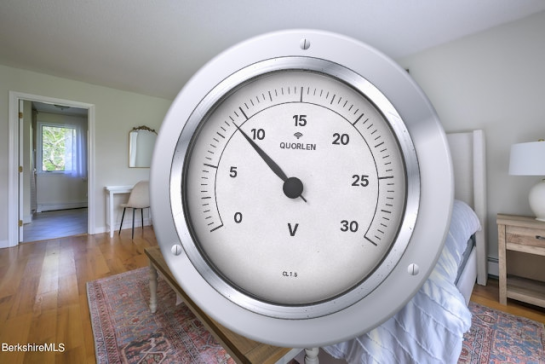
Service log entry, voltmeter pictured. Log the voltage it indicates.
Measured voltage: 9 V
